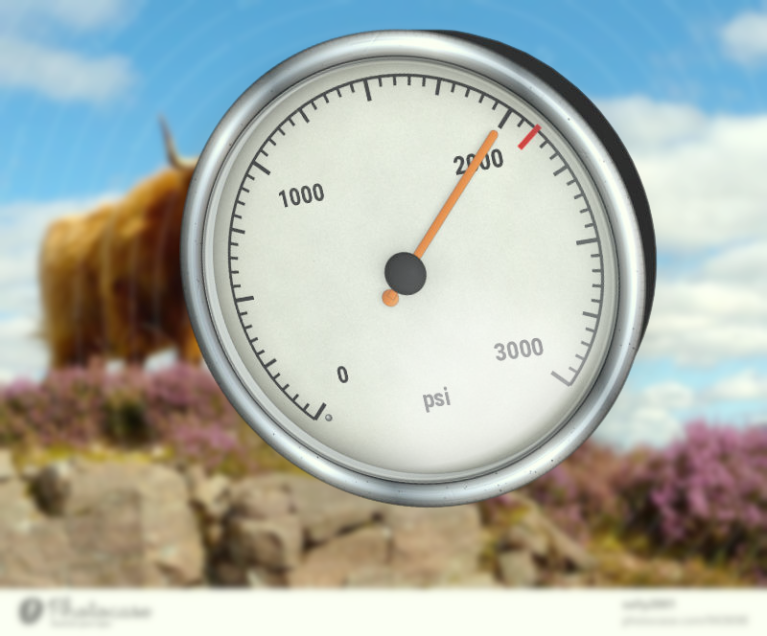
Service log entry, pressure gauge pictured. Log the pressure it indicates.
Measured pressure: 2000 psi
